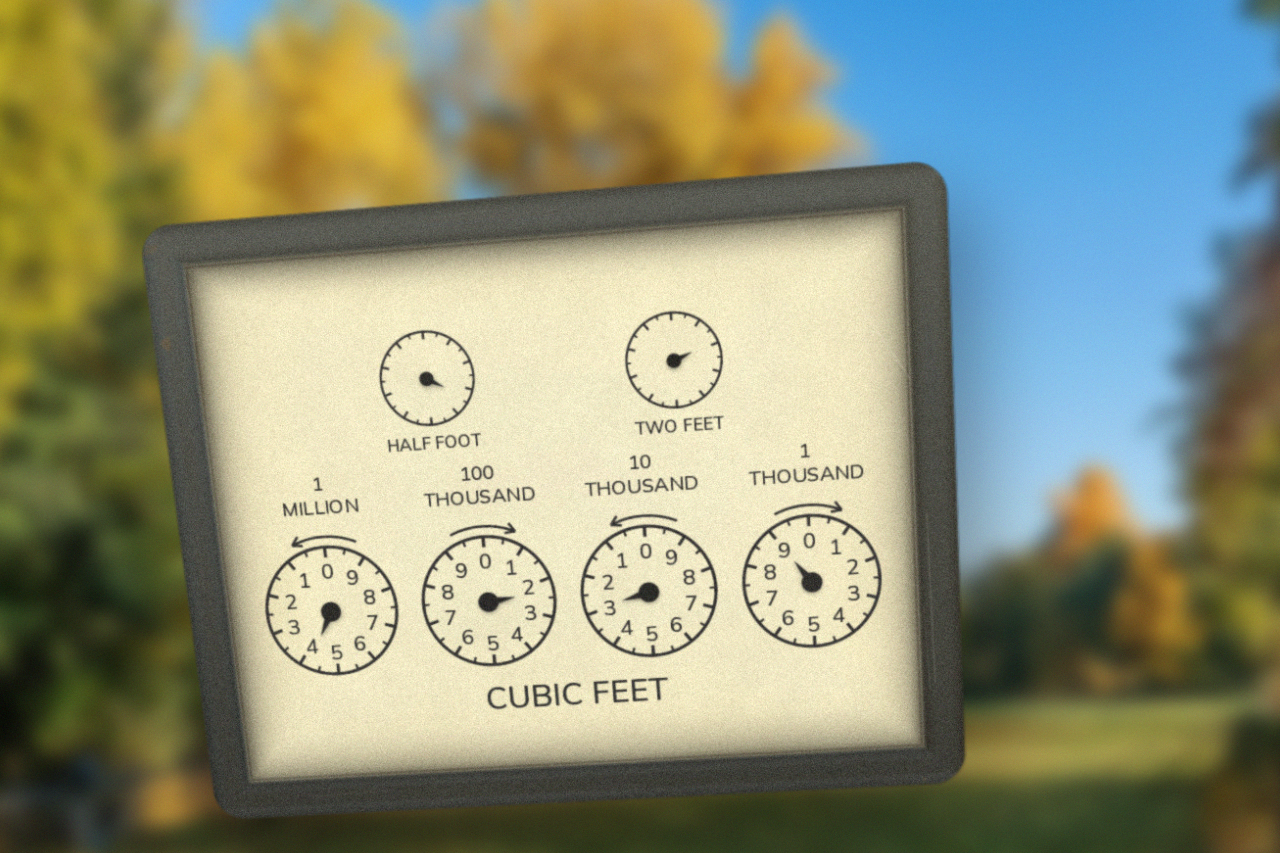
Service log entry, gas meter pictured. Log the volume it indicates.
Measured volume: 422900 ft³
